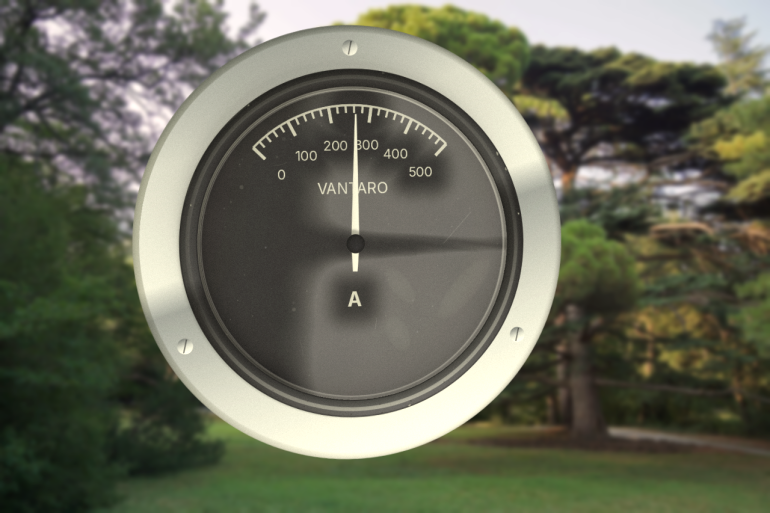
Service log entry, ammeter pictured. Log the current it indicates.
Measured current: 260 A
